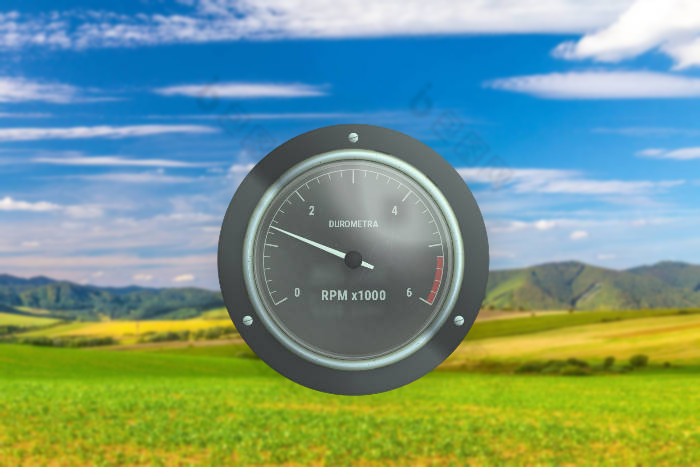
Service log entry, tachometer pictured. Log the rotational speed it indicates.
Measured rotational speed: 1300 rpm
